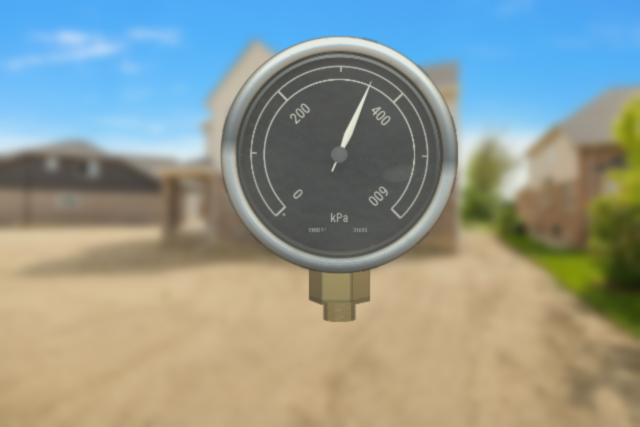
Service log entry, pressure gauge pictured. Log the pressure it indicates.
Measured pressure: 350 kPa
